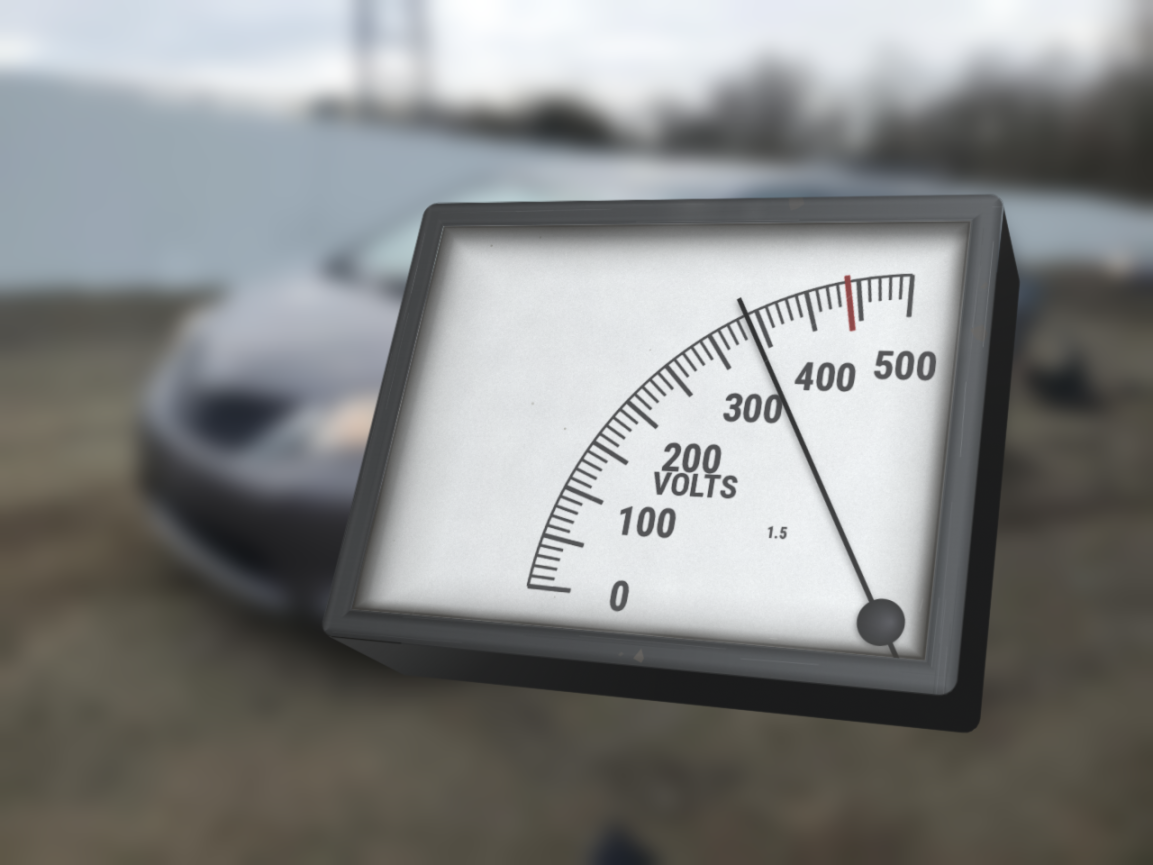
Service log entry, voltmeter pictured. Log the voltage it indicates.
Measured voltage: 340 V
